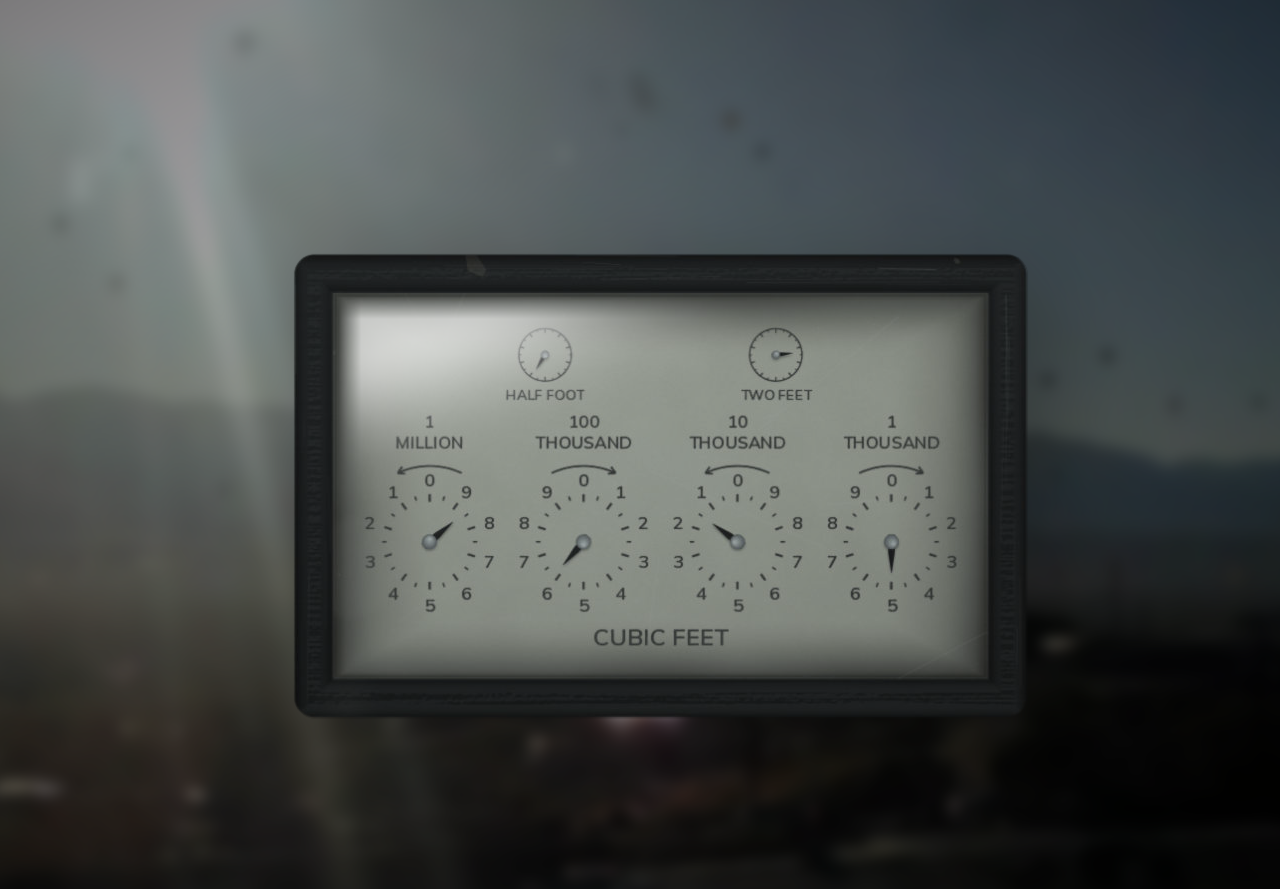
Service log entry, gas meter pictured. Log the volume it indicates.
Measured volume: 861500 ft³
